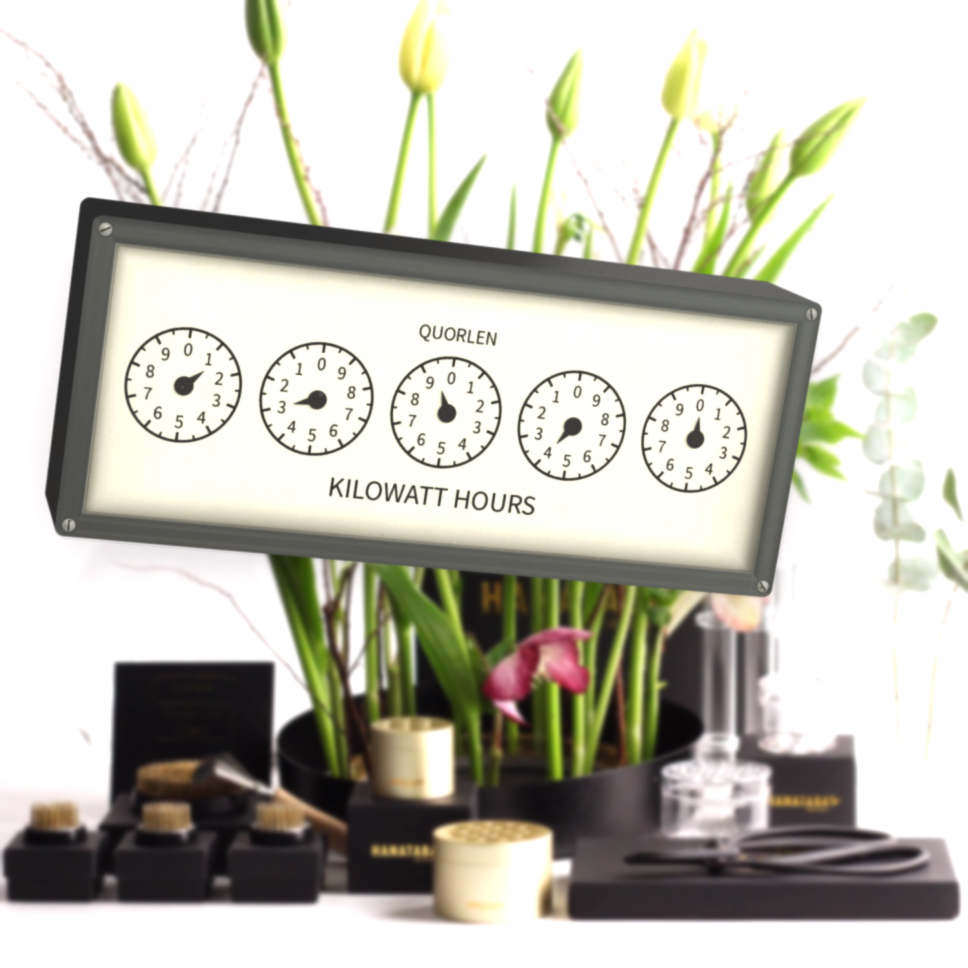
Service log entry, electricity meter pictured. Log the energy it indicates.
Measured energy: 12940 kWh
